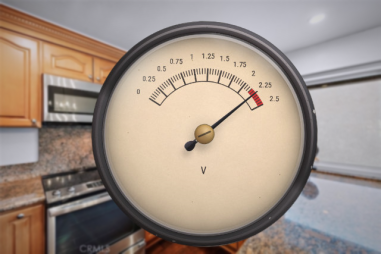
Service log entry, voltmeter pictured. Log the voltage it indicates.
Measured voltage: 2.25 V
